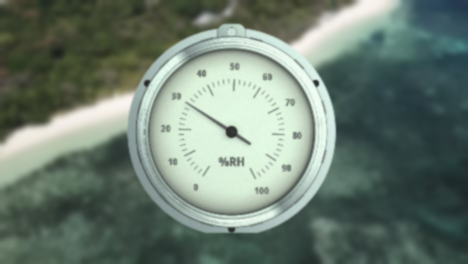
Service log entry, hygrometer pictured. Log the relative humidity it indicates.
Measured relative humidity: 30 %
